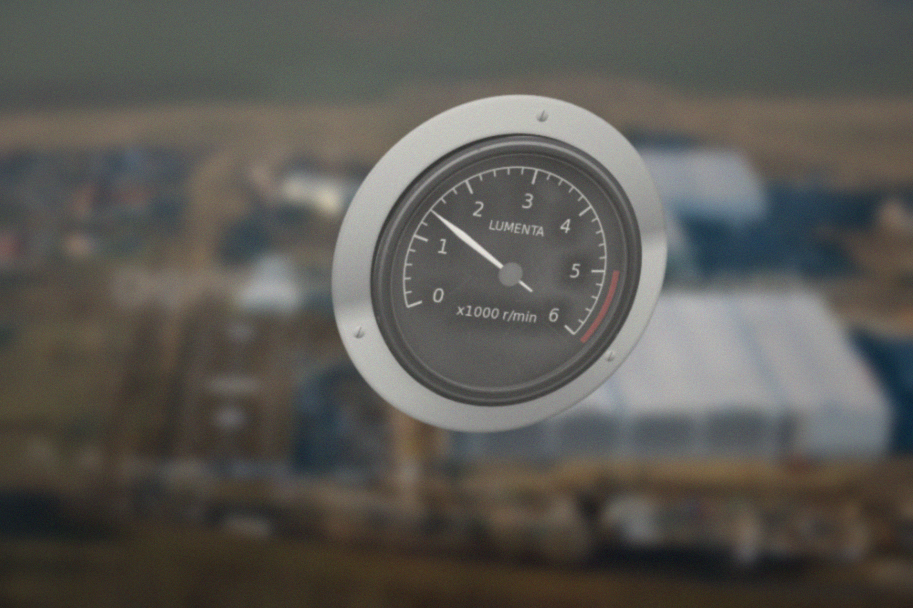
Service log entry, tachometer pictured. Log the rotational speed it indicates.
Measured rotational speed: 1400 rpm
